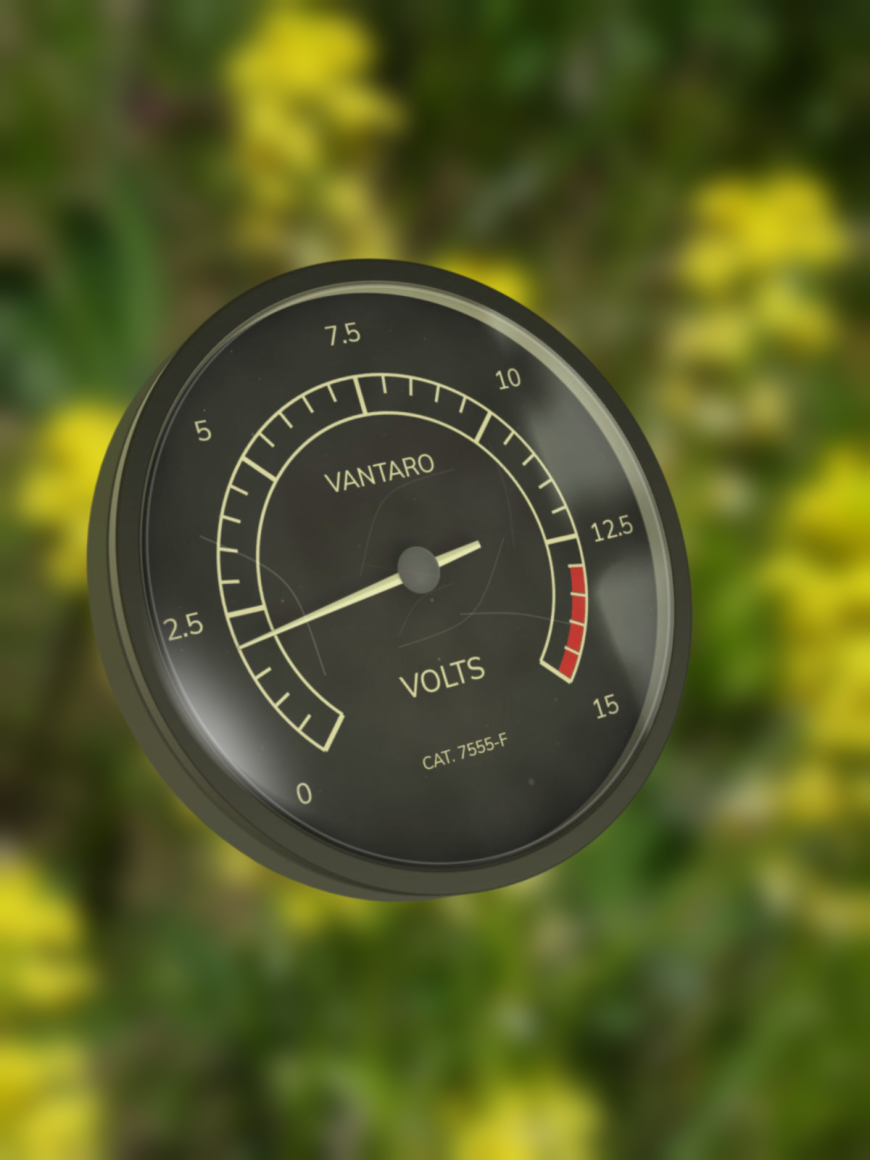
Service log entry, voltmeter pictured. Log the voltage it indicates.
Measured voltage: 2 V
